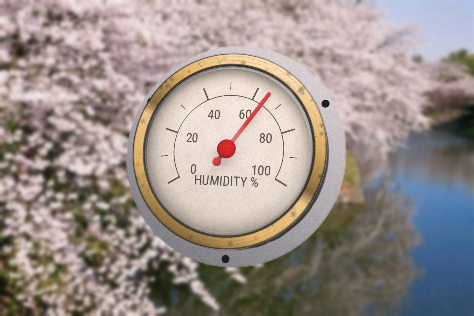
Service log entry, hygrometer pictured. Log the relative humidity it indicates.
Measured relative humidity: 65 %
